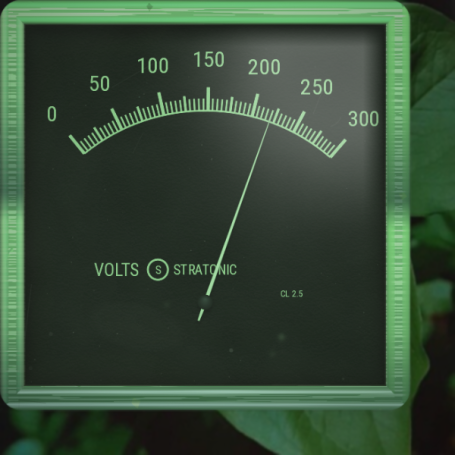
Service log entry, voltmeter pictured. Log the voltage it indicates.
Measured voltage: 220 V
